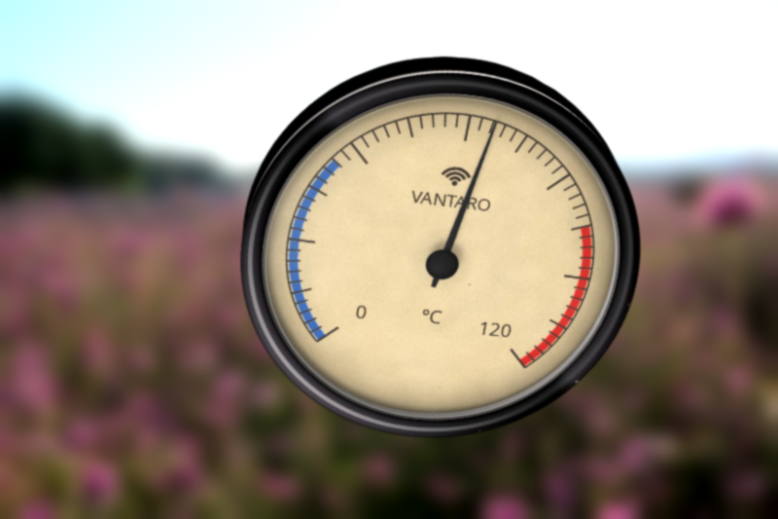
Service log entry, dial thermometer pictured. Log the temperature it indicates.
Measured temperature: 64 °C
